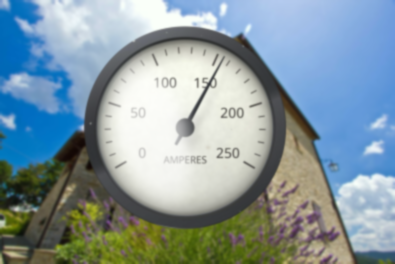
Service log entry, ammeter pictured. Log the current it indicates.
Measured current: 155 A
